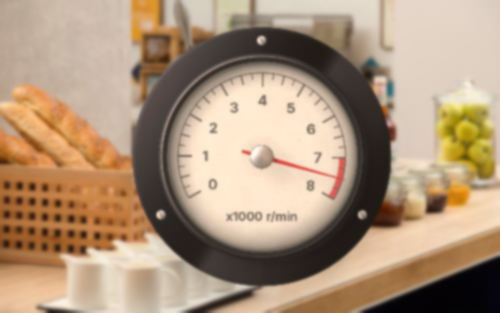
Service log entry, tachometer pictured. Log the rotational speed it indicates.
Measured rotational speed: 7500 rpm
